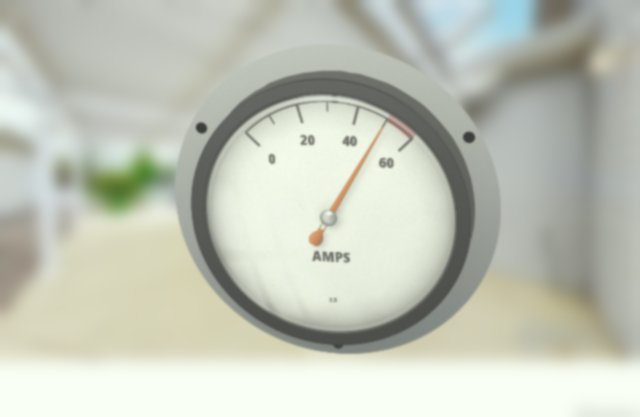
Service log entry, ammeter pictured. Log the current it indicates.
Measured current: 50 A
